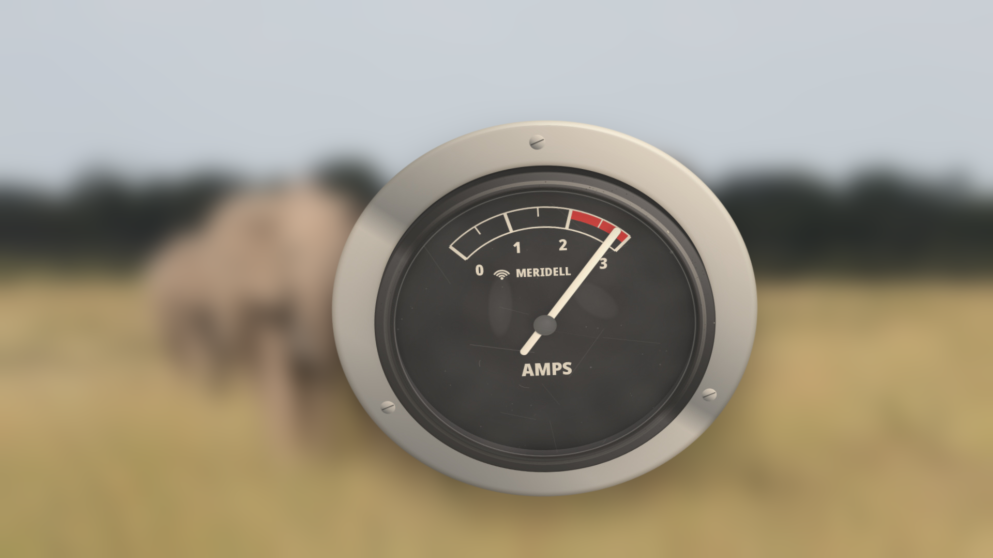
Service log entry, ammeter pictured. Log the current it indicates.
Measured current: 2.75 A
